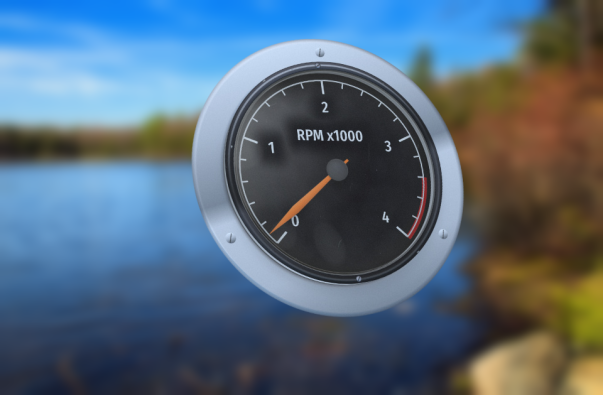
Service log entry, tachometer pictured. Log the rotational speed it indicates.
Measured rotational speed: 100 rpm
